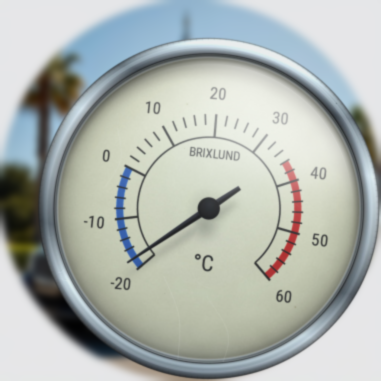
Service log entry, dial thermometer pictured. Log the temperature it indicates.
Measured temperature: -18 °C
